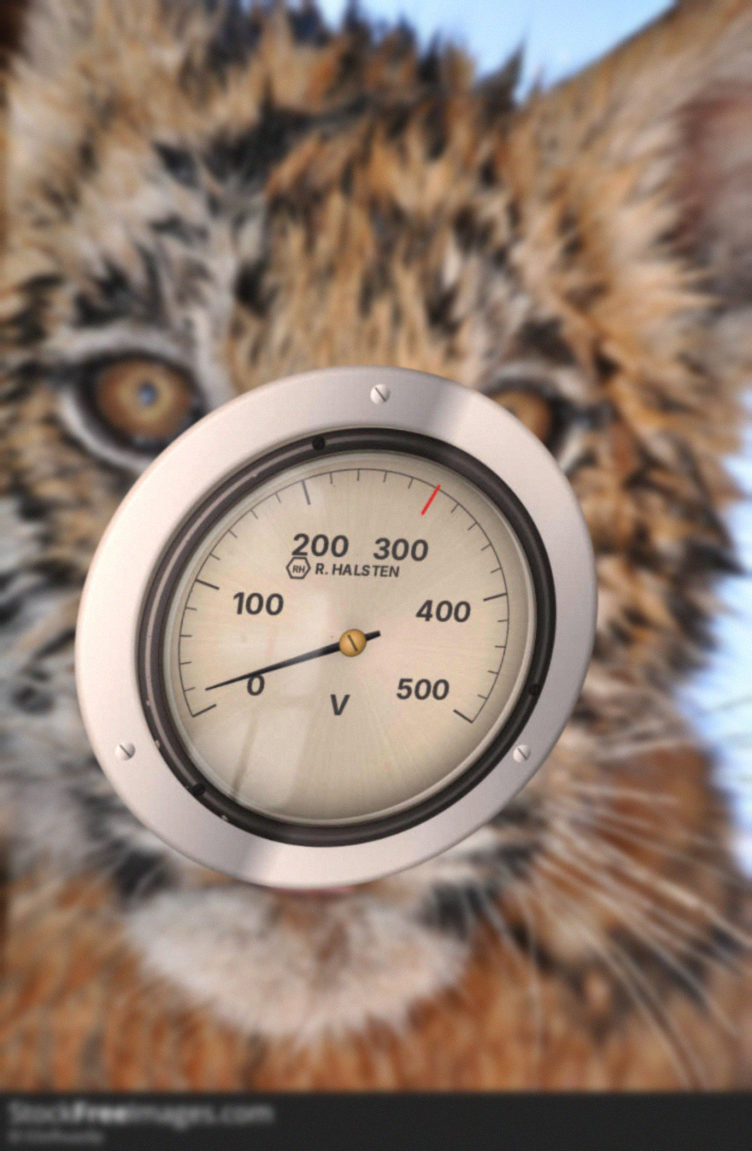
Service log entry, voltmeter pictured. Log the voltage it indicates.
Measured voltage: 20 V
